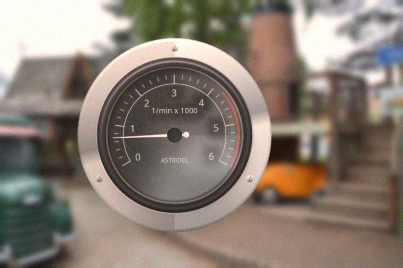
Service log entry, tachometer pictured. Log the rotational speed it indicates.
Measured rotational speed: 700 rpm
